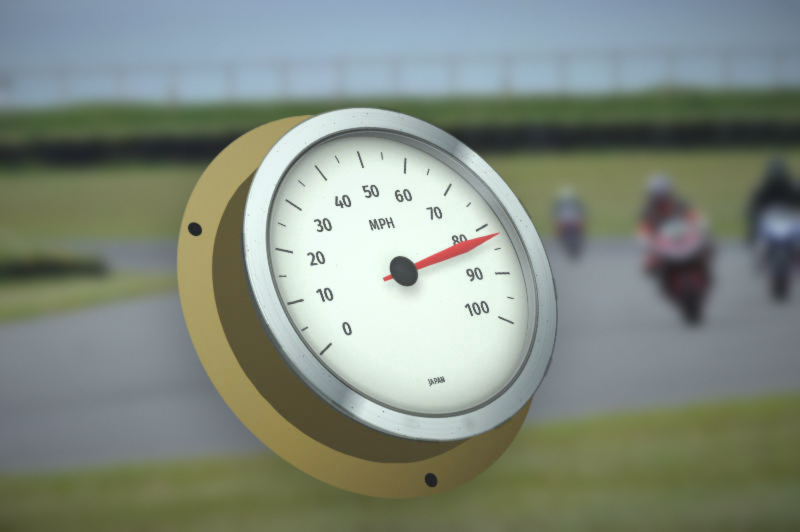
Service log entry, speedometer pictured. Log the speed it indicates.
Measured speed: 82.5 mph
